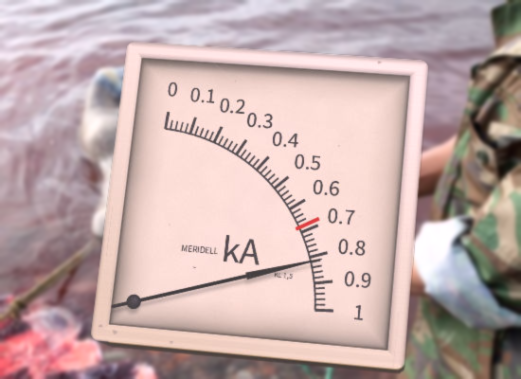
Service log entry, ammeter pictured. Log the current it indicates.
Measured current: 0.82 kA
